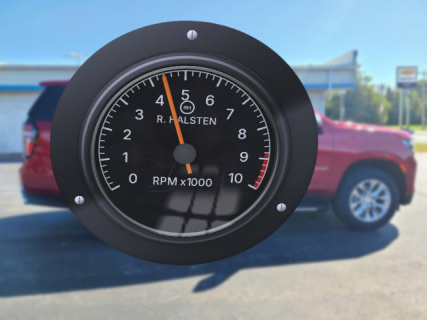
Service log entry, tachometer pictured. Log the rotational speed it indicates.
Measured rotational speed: 4400 rpm
